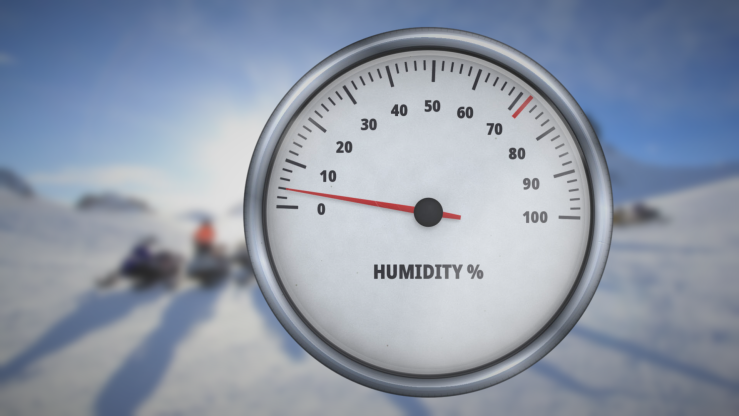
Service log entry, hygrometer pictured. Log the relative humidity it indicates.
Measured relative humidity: 4 %
